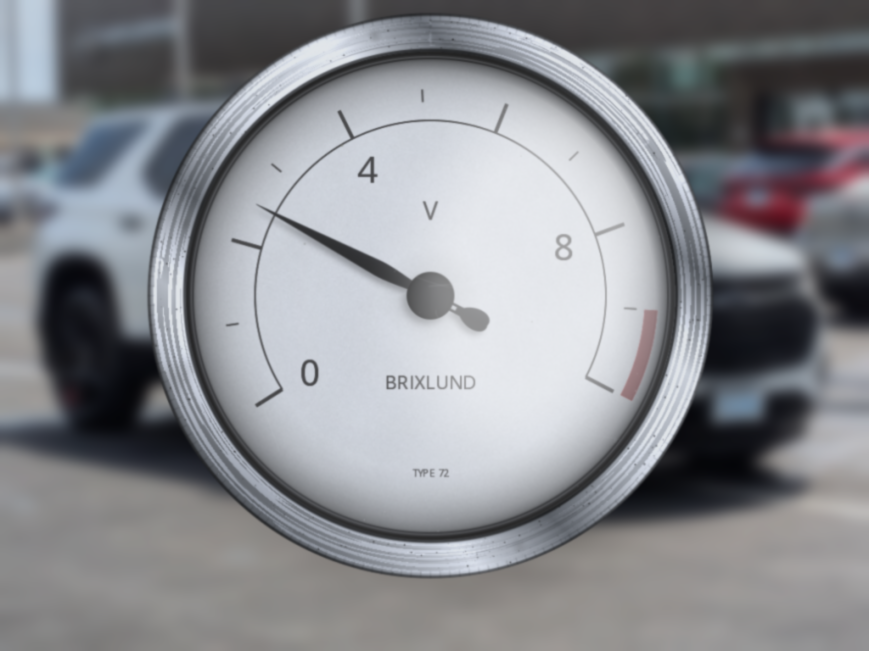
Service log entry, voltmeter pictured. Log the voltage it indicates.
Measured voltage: 2.5 V
